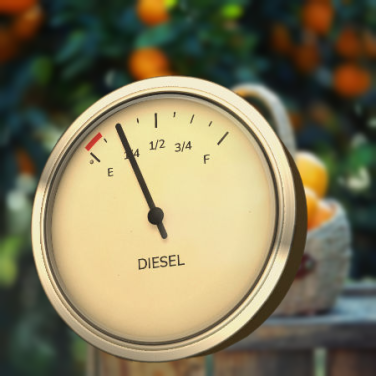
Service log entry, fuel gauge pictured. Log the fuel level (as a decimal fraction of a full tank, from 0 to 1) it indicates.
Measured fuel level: 0.25
